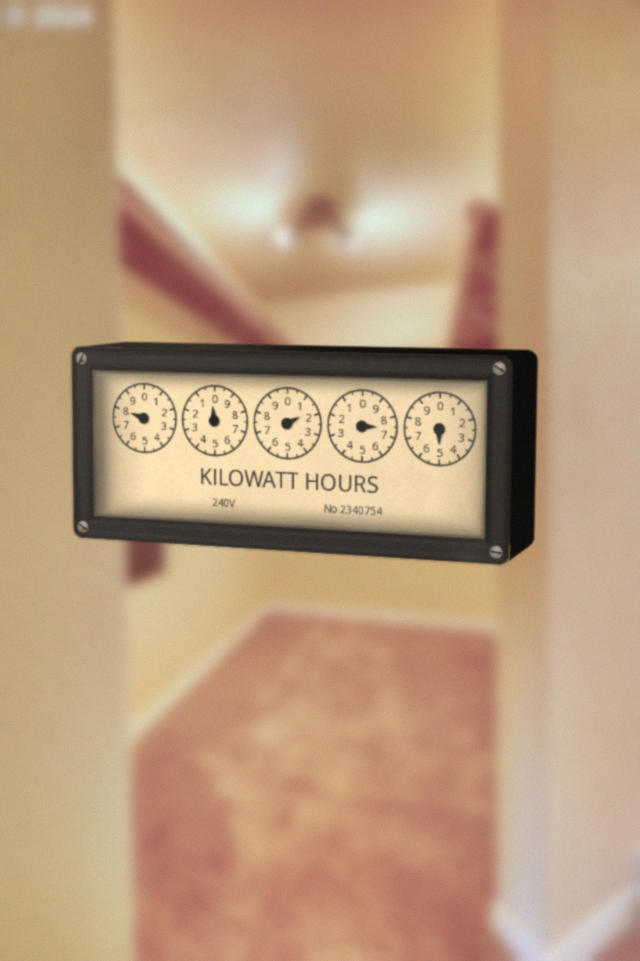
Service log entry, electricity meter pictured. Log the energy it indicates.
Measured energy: 80175 kWh
